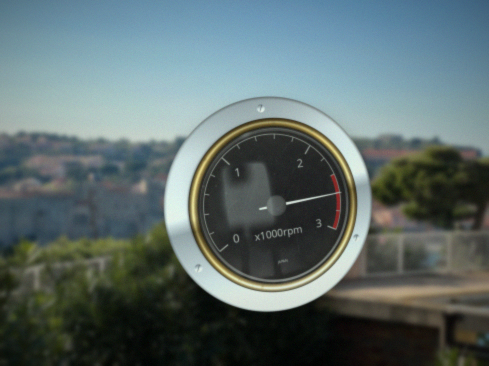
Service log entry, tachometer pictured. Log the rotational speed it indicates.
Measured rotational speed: 2600 rpm
